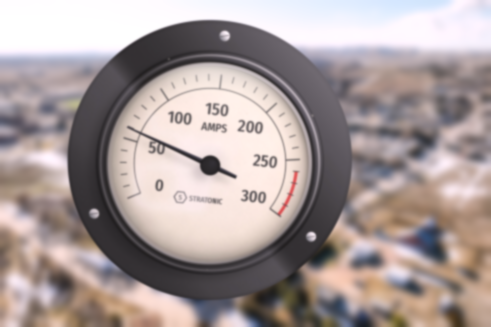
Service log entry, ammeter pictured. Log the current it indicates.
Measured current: 60 A
